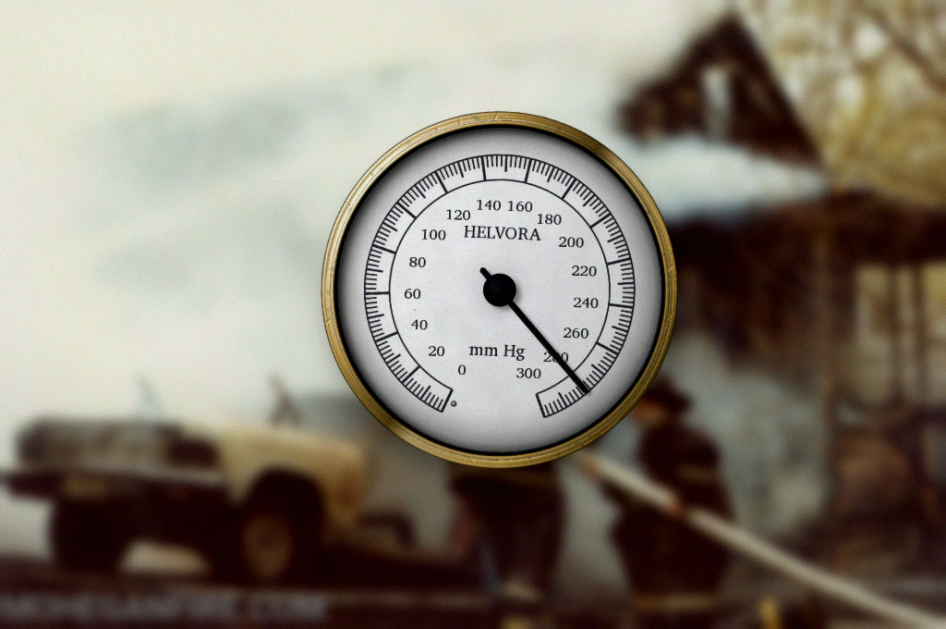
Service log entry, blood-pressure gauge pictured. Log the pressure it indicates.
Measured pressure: 280 mmHg
